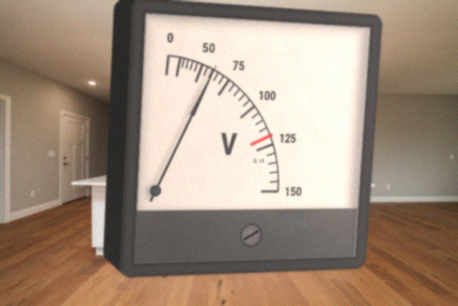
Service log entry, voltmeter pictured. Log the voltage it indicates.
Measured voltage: 60 V
